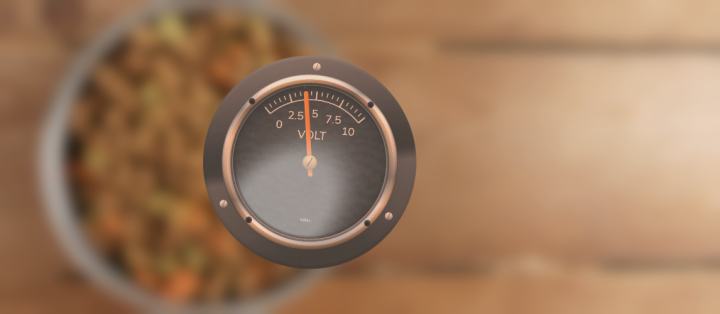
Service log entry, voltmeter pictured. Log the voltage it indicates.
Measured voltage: 4 V
